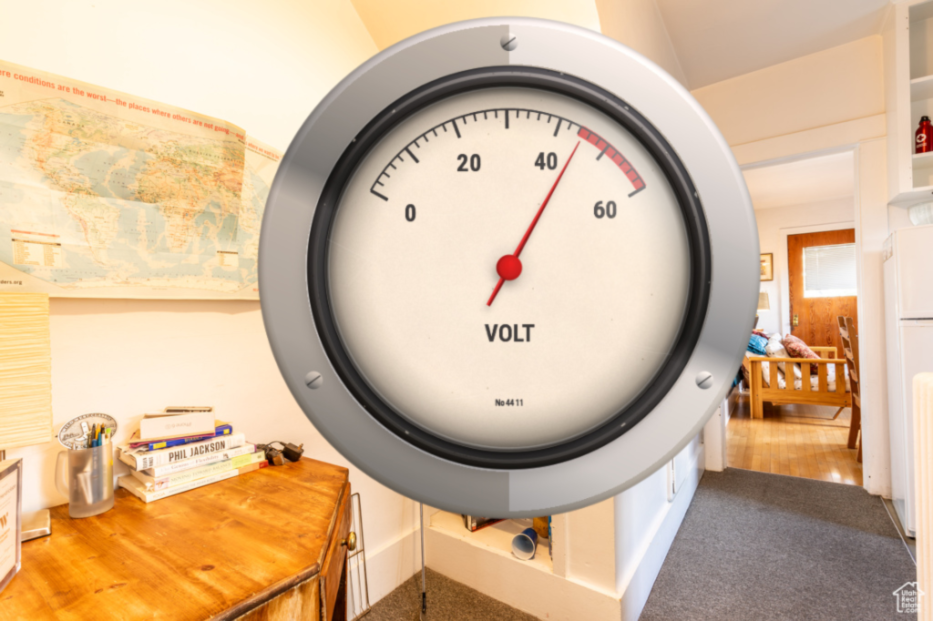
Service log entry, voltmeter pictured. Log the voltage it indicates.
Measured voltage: 45 V
